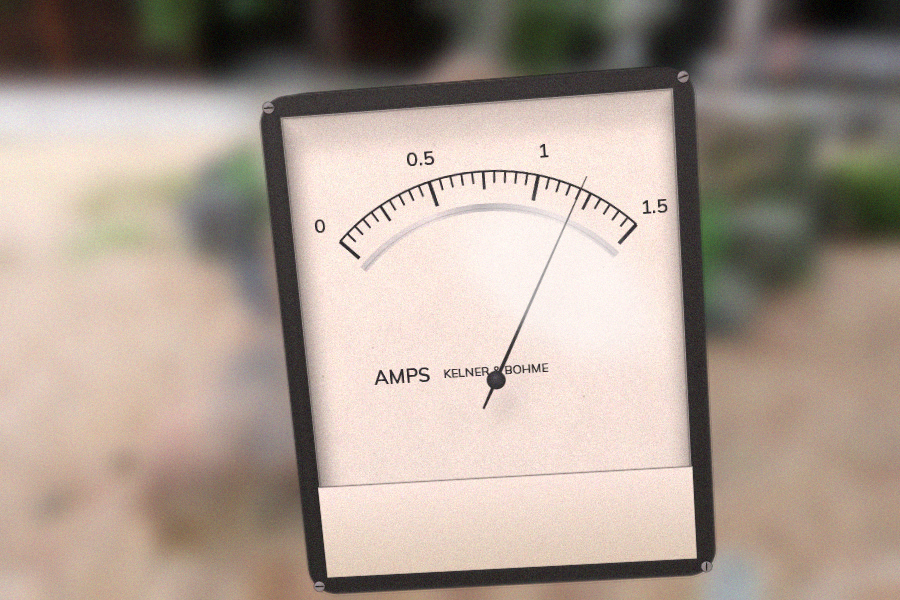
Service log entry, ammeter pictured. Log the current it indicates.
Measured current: 1.2 A
